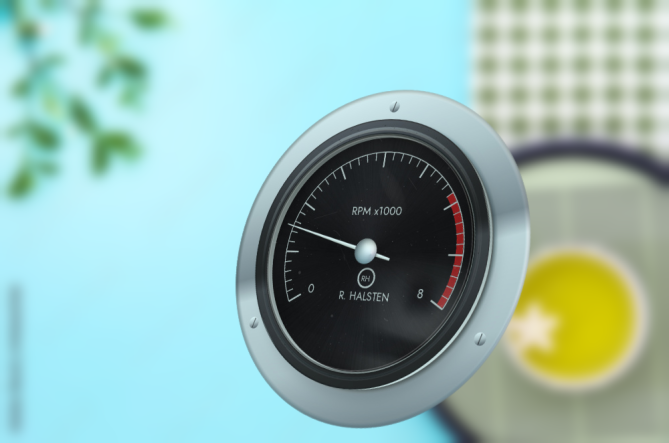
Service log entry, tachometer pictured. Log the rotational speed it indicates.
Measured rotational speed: 1500 rpm
